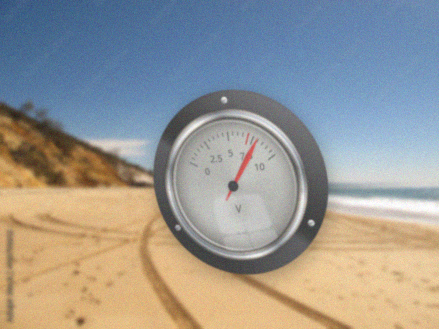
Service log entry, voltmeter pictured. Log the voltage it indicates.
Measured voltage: 8 V
